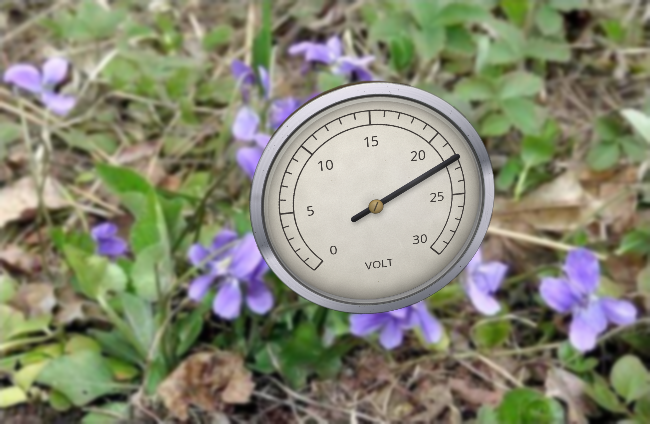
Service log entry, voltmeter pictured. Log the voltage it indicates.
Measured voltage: 22 V
